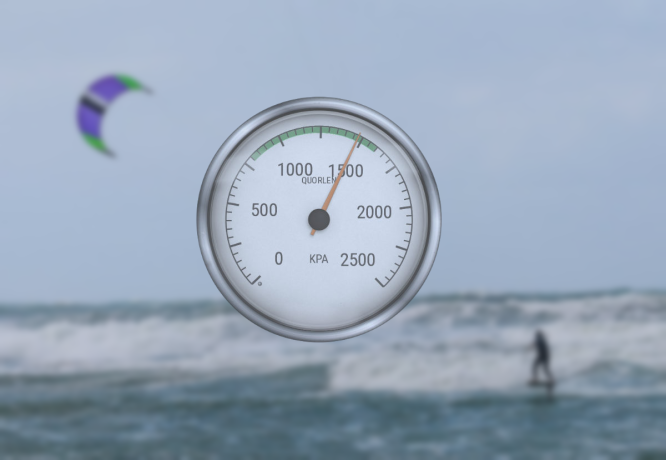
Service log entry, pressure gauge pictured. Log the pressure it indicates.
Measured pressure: 1475 kPa
